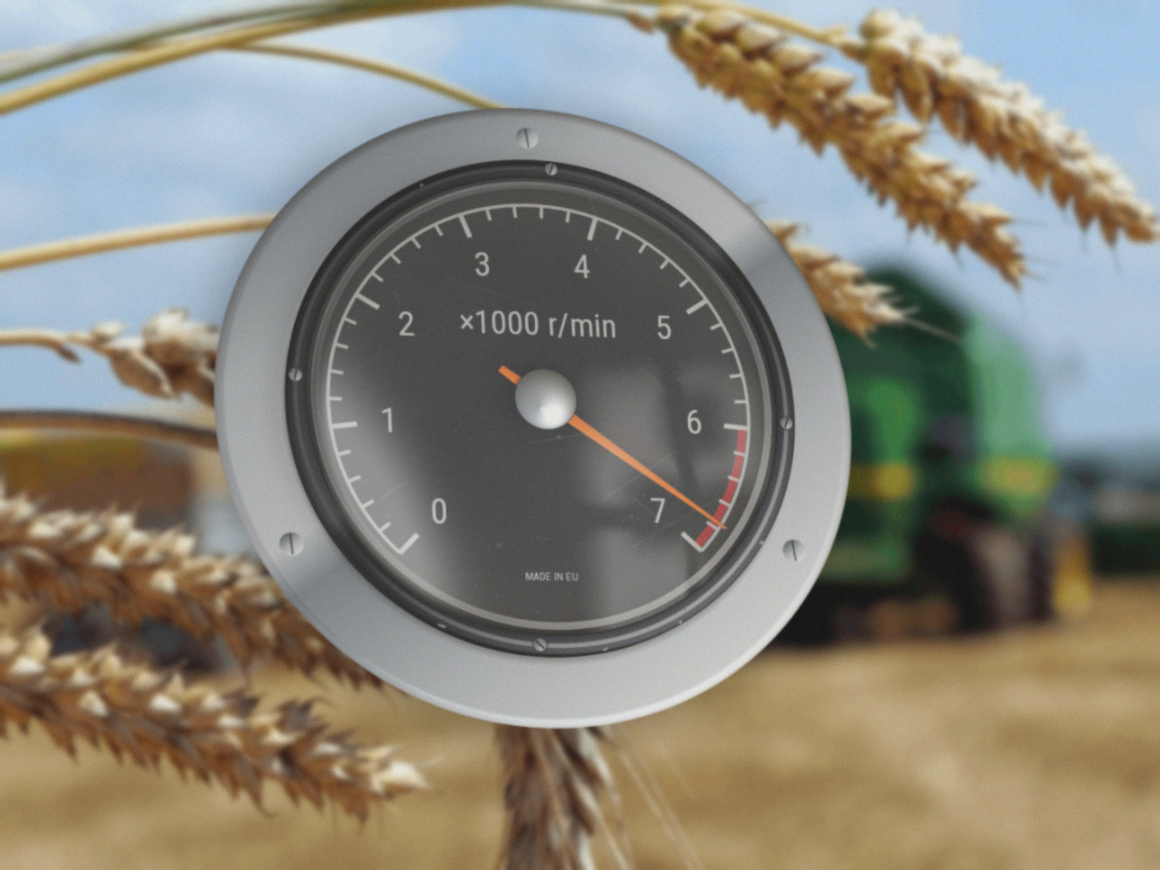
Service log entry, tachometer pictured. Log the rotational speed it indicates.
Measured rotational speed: 6800 rpm
